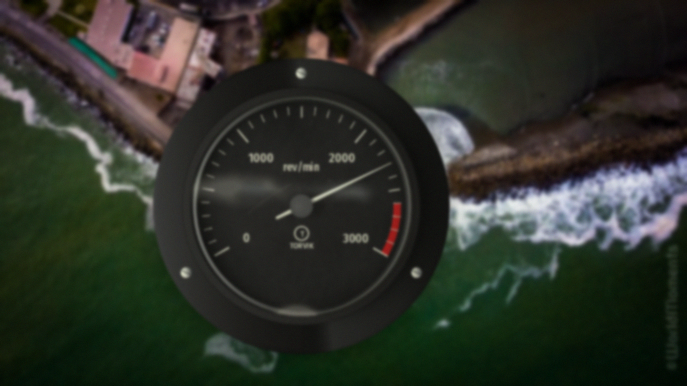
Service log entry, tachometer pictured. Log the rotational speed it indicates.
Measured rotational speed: 2300 rpm
